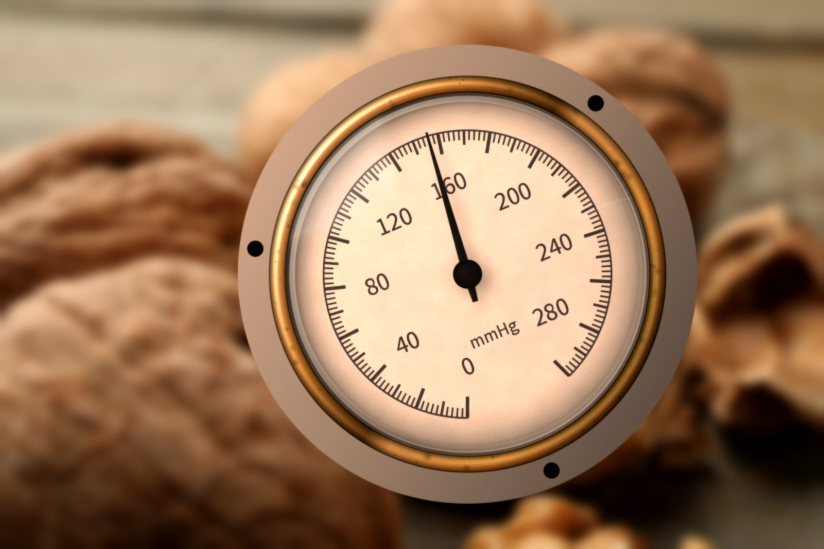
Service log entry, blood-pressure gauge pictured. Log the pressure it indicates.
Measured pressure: 156 mmHg
